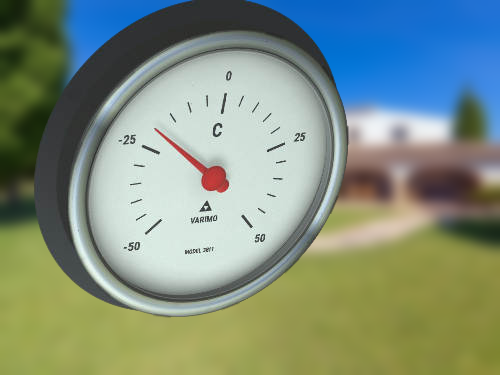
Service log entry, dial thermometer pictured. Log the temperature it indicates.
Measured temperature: -20 °C
